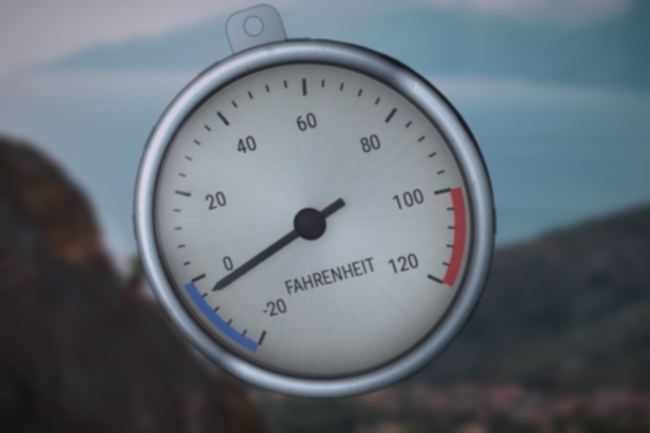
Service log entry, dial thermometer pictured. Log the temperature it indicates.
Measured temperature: -4 °F
